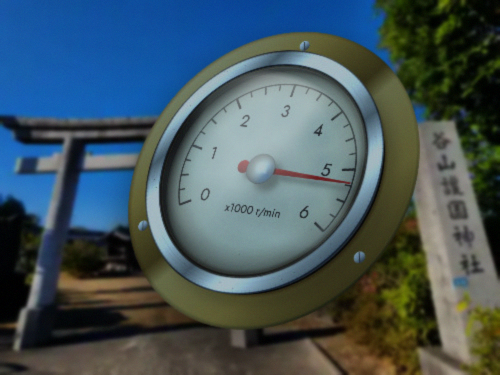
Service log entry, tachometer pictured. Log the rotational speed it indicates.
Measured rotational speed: 5250 rpm
